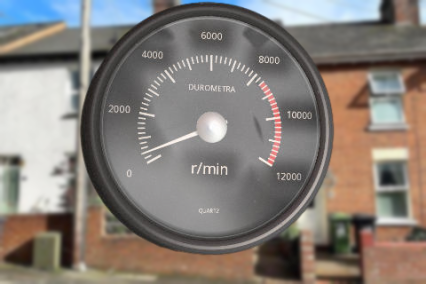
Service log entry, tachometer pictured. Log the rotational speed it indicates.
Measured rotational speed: 400 rpm
